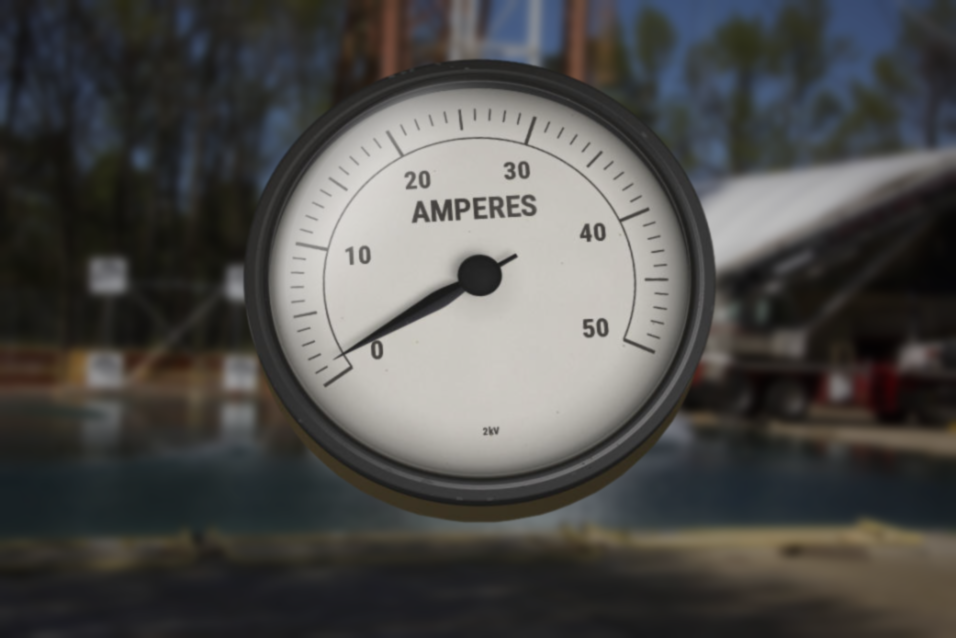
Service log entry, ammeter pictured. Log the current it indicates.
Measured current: 1 A
